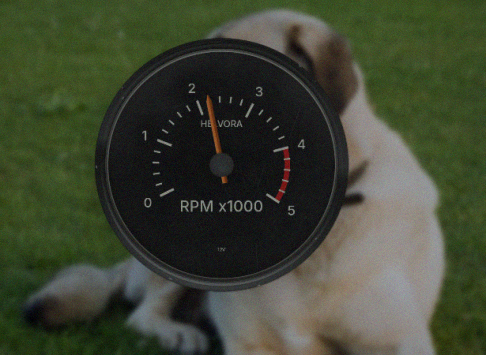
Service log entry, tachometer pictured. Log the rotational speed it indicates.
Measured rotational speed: 2200 rpm
